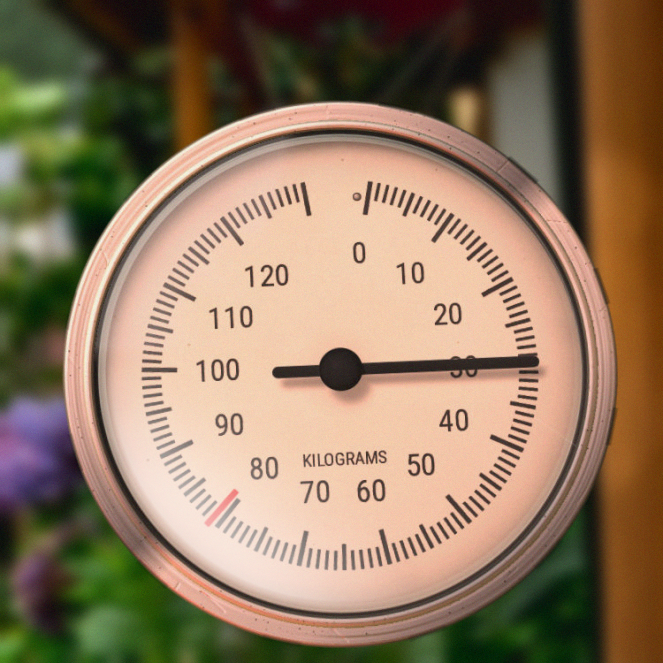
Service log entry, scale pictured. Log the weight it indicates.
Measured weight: 30 kg
